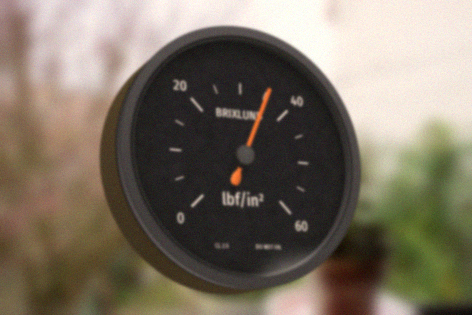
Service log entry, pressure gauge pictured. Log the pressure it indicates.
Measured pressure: 35 psi
